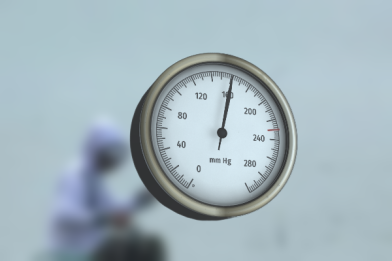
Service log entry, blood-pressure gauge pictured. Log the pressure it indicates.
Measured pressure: 160 mmHg
